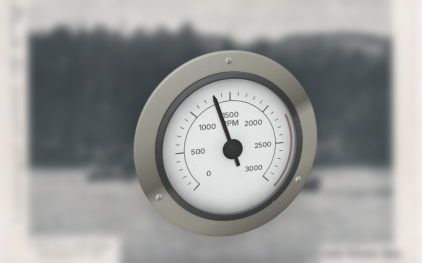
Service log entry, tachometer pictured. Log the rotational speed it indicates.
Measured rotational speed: 1300 rpm
